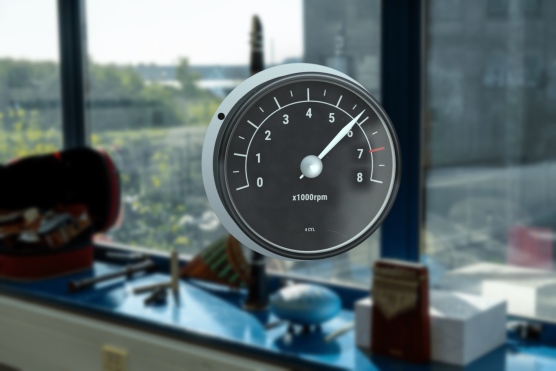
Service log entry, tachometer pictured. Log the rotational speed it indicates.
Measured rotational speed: 5750 rpm
